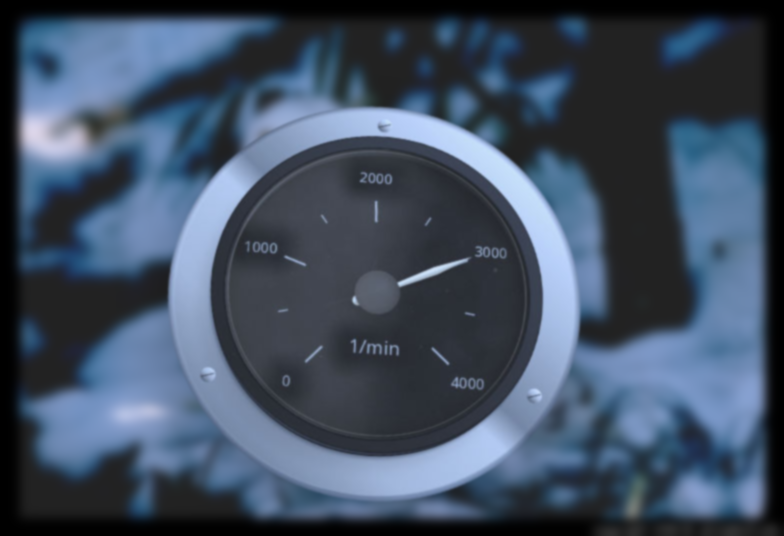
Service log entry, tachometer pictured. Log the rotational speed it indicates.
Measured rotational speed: 3000 rpm
